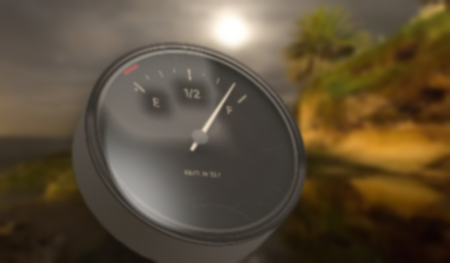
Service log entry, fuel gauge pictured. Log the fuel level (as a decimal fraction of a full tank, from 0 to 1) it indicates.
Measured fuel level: 0.875
